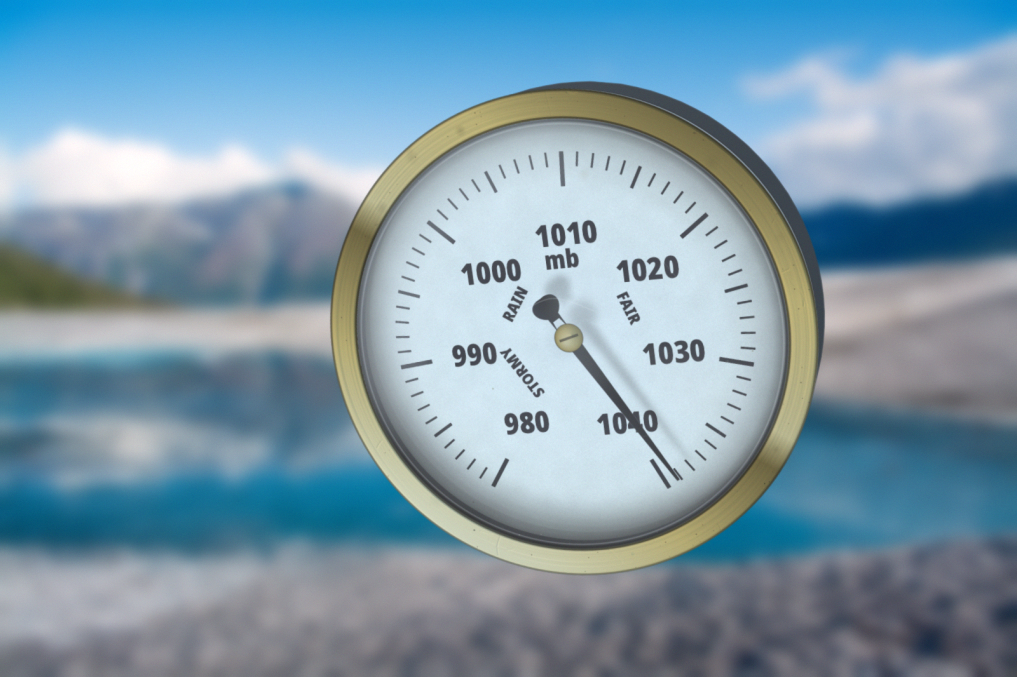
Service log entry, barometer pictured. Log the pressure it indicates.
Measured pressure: 1039 mbar
